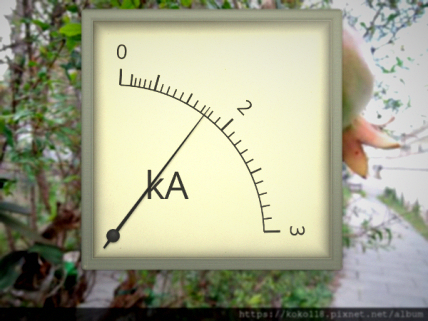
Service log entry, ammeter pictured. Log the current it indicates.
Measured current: 1.75 kA
